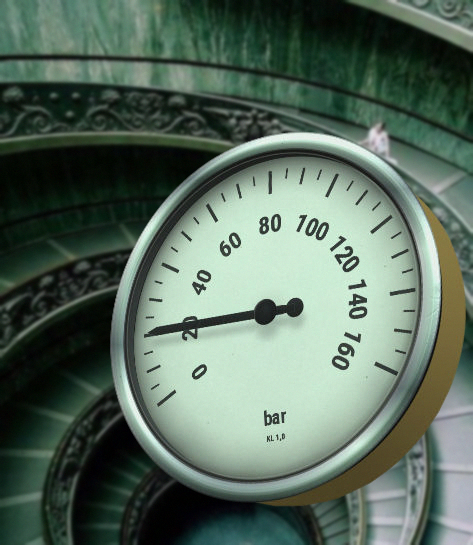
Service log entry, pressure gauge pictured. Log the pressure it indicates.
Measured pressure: 20 bar
